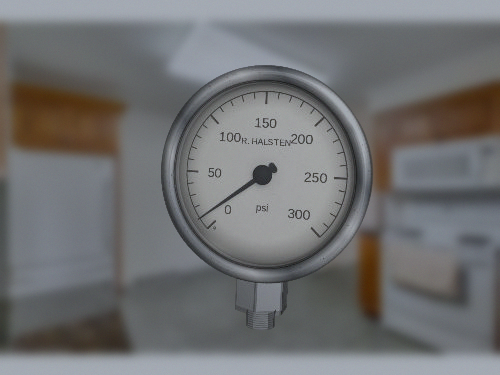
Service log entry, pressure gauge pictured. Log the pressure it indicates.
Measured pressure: 10 psi
